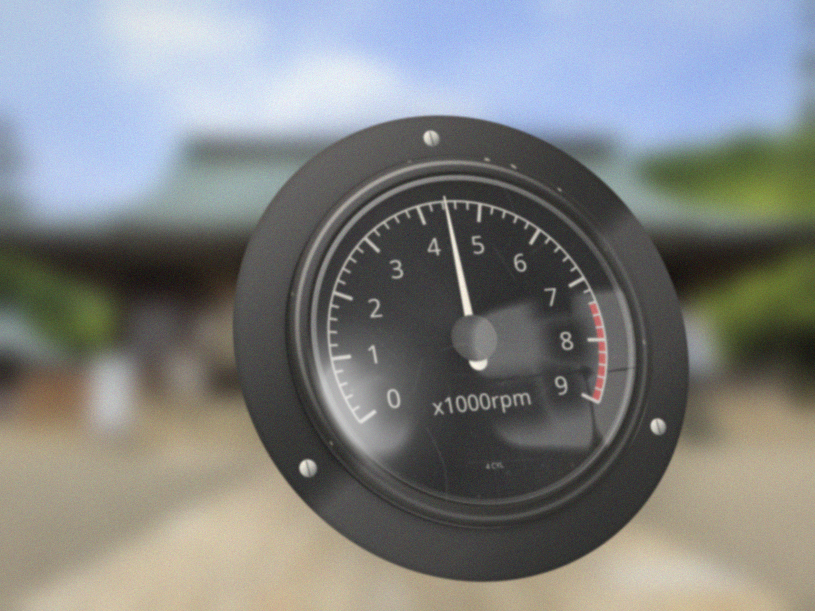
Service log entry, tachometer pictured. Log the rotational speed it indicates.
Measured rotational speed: 4400 rpm
